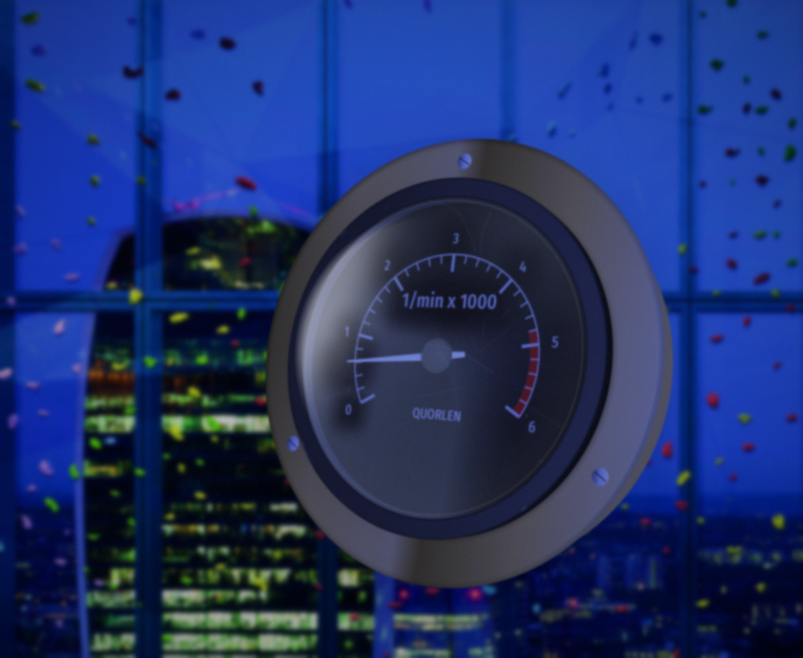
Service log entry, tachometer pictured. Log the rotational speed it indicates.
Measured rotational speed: 600 rpm
